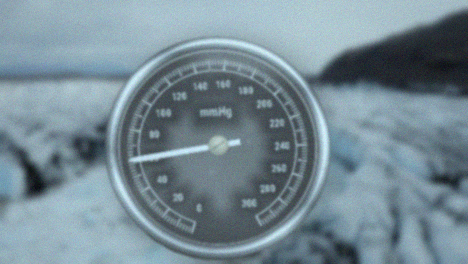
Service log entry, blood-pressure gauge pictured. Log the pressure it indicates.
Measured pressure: 60 mmHg
